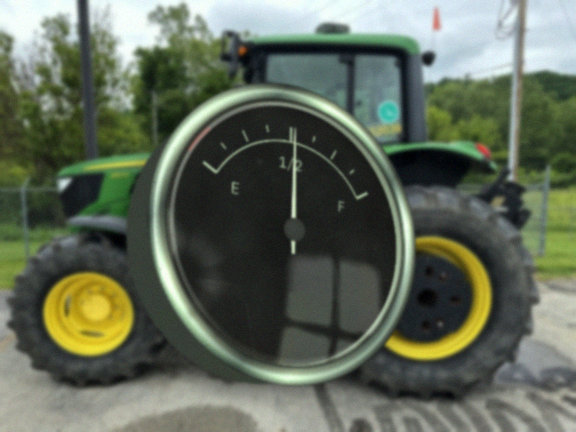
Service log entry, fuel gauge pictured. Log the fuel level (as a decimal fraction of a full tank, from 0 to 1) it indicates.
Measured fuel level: 0.5
